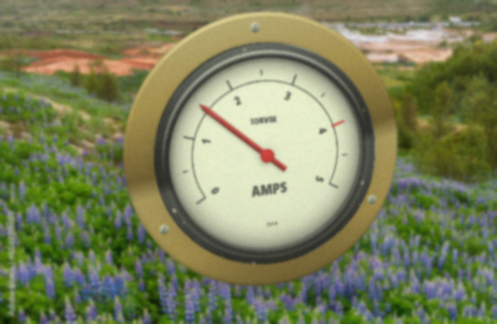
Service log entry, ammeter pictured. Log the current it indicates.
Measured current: 1.5 A
